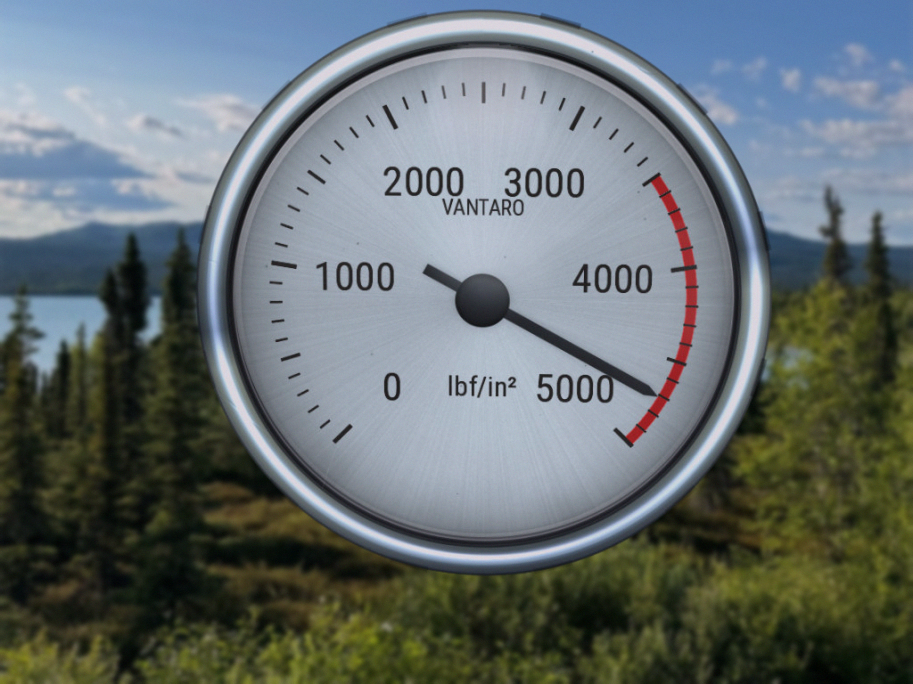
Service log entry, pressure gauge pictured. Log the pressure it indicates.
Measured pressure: 4700 psi
